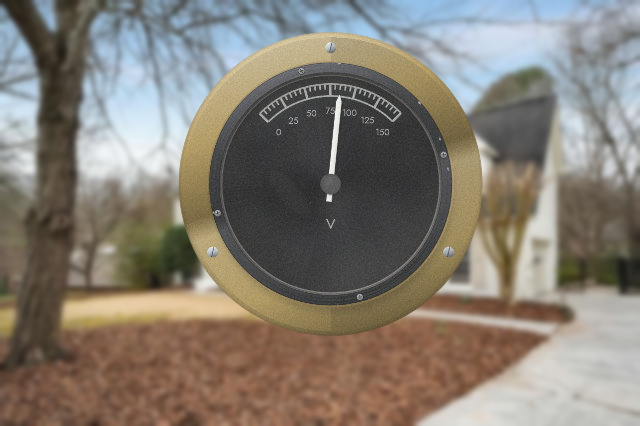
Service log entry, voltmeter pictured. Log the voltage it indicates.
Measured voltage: 85 V
